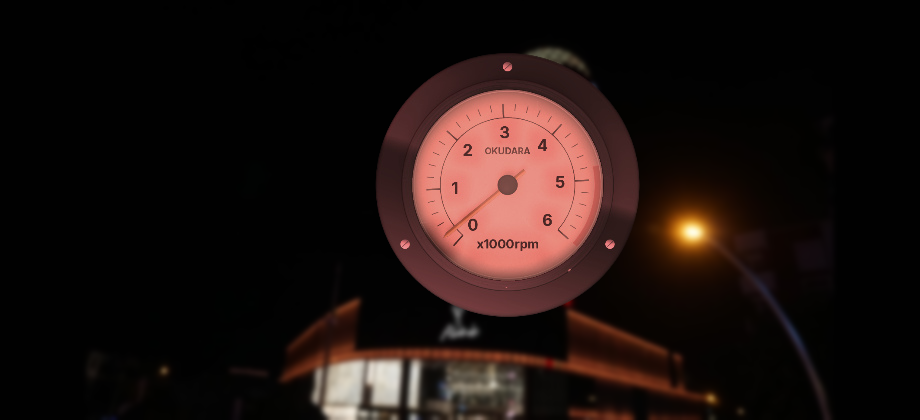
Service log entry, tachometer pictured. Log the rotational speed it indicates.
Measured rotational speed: 200 rpm
